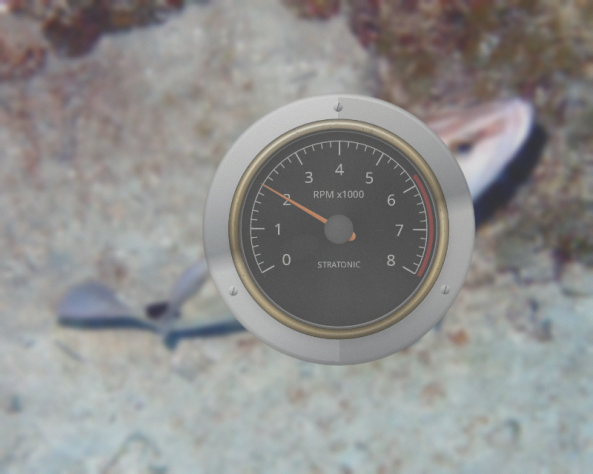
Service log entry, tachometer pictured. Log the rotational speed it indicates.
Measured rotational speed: 2000 rpm
